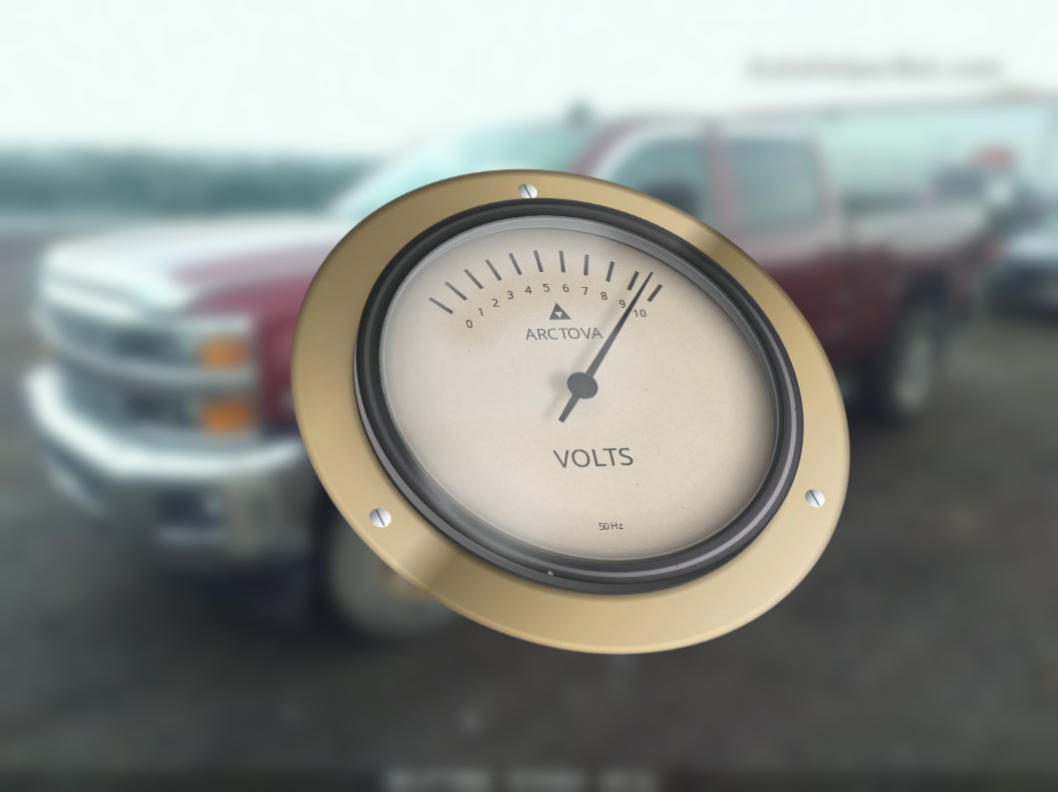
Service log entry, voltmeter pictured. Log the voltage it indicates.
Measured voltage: 9.5 V
